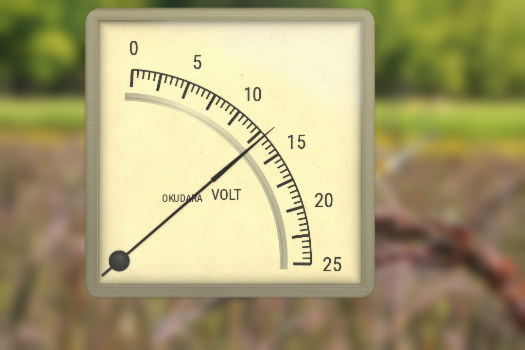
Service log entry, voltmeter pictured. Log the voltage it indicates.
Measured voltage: 13 V
